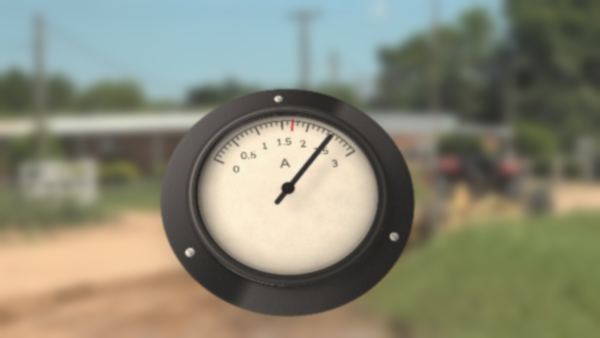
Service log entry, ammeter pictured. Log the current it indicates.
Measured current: 2.5 A
